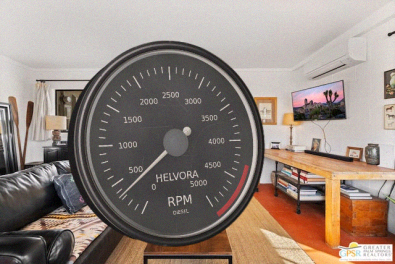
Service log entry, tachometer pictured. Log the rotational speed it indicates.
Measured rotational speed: 350 rpm
